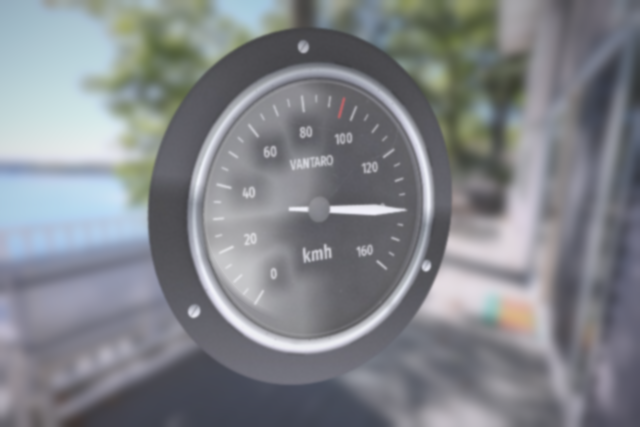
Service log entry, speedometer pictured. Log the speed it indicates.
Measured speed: 140 km/h
